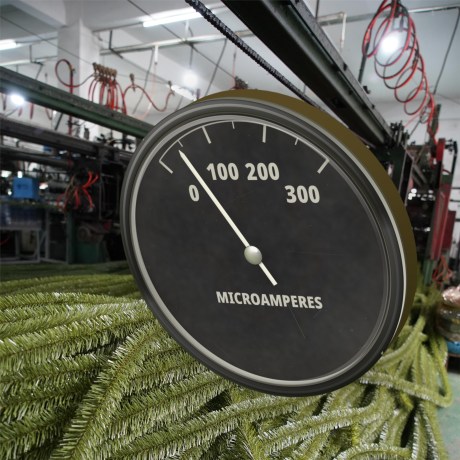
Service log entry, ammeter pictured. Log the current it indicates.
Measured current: 50 µA
